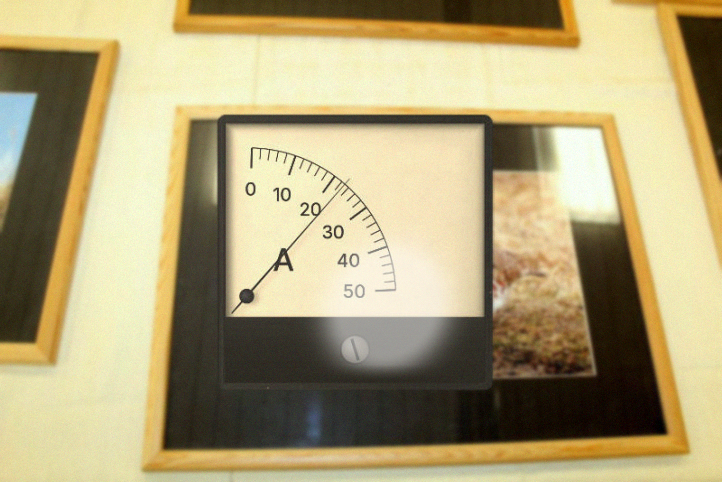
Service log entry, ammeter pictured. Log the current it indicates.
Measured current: 23 A
